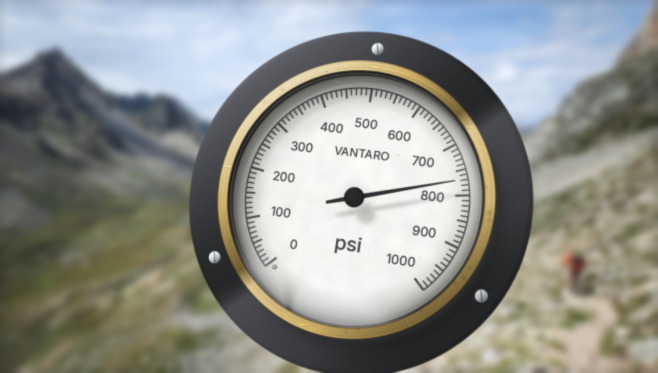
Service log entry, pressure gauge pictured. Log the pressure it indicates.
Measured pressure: 770 psi
